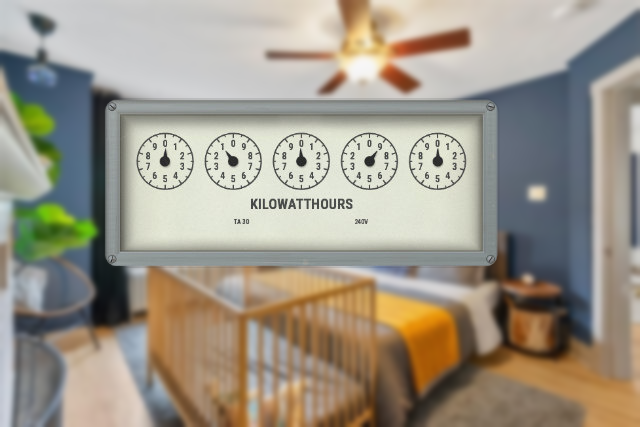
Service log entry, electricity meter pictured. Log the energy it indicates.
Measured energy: 990 kWh
